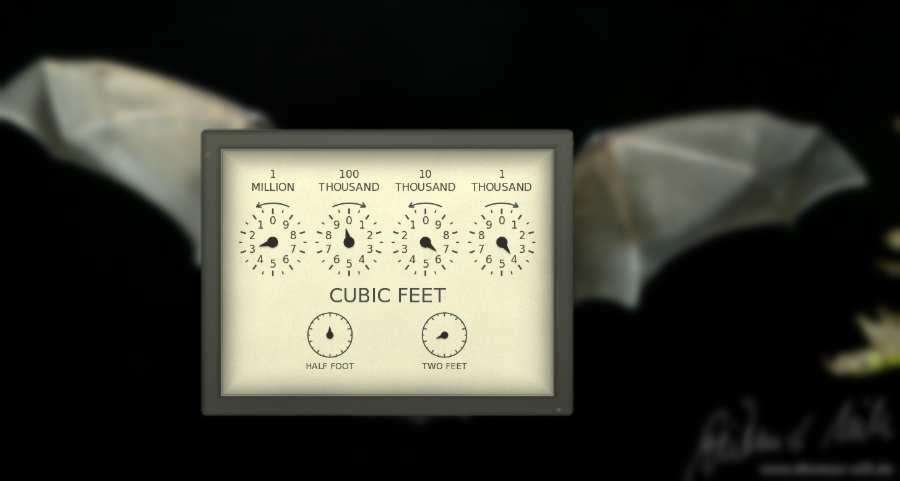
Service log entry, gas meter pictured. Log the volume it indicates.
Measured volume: 296400 ft³
